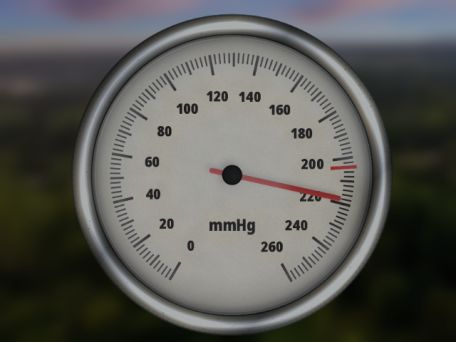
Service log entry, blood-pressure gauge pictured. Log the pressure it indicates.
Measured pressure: 218 mmHg
